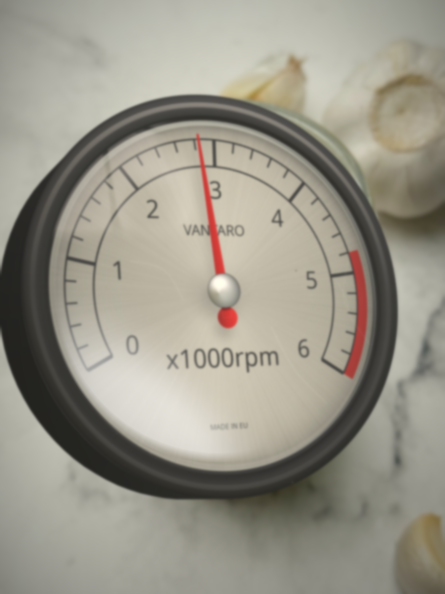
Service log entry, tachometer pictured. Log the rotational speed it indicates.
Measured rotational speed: 2800 rpm
